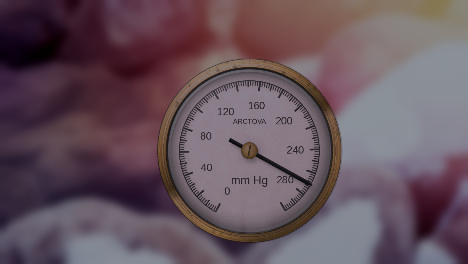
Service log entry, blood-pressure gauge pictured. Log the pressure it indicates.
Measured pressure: 270 mmHg
